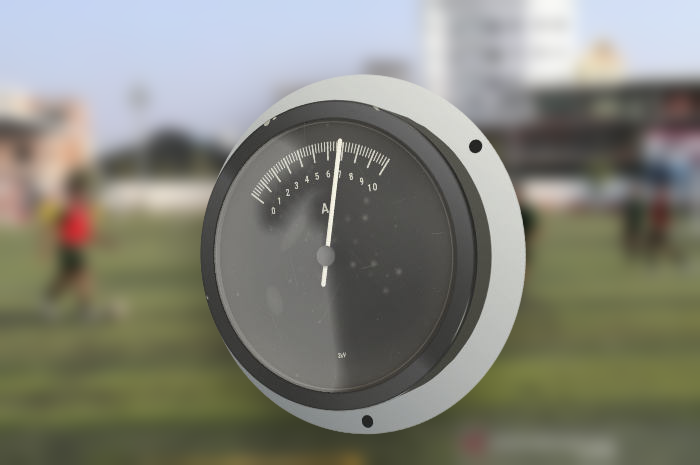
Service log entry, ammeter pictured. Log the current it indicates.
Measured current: 7 A
